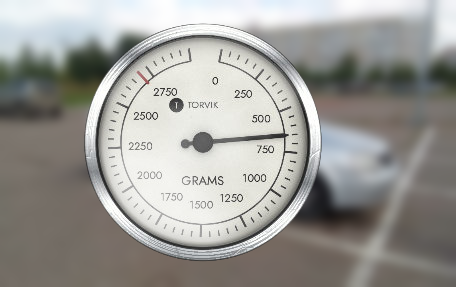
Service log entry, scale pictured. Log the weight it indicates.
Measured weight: 650 g
